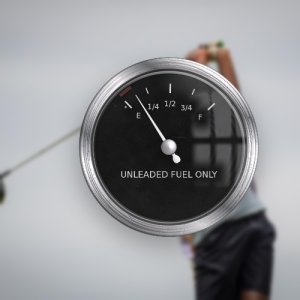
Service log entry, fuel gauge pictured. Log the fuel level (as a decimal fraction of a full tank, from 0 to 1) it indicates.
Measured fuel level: 0.125
